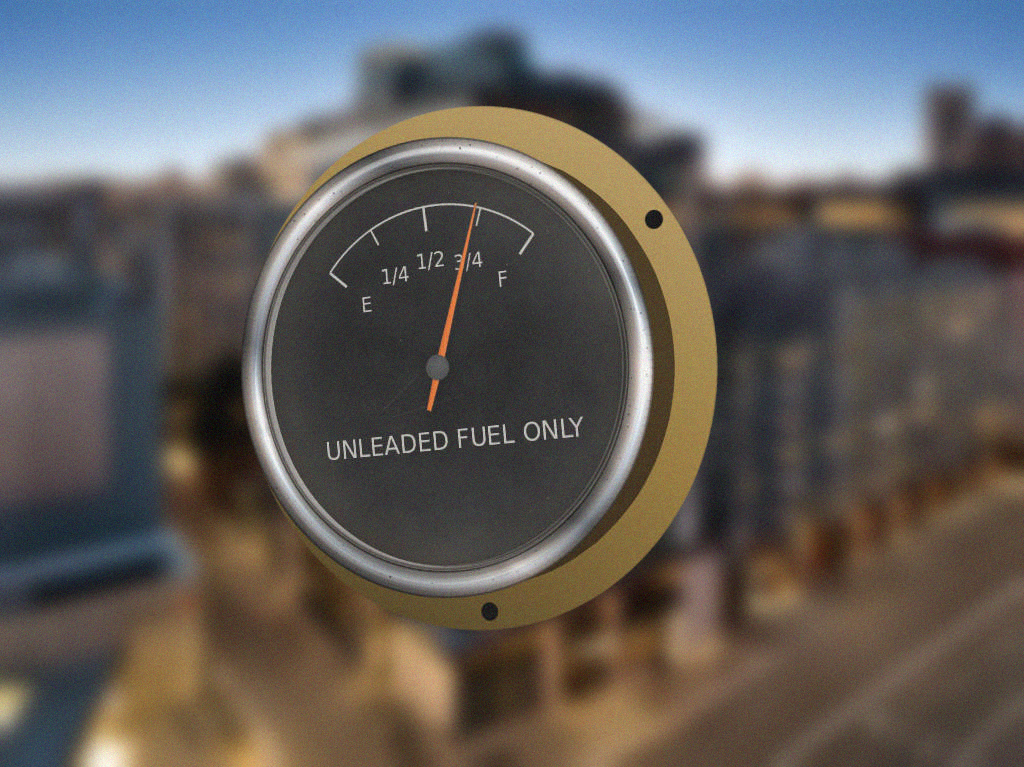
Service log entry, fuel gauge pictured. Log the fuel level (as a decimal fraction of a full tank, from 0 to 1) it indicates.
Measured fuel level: 0.75
